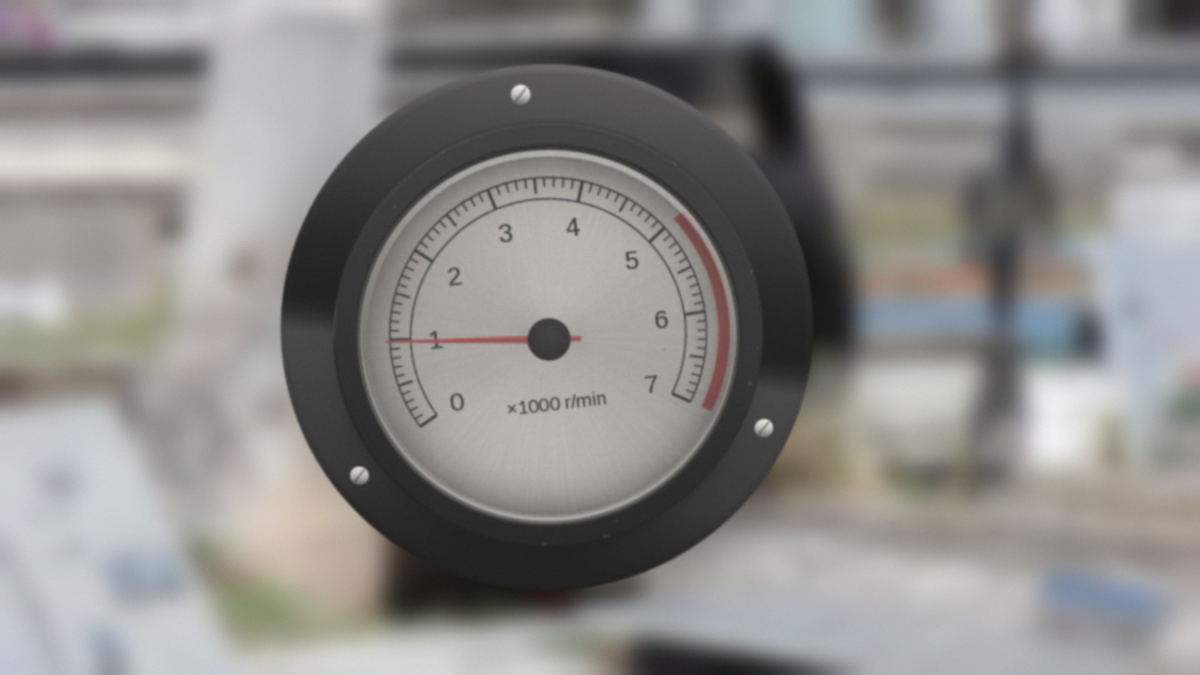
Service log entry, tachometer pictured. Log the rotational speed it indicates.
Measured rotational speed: 1000 rpm
